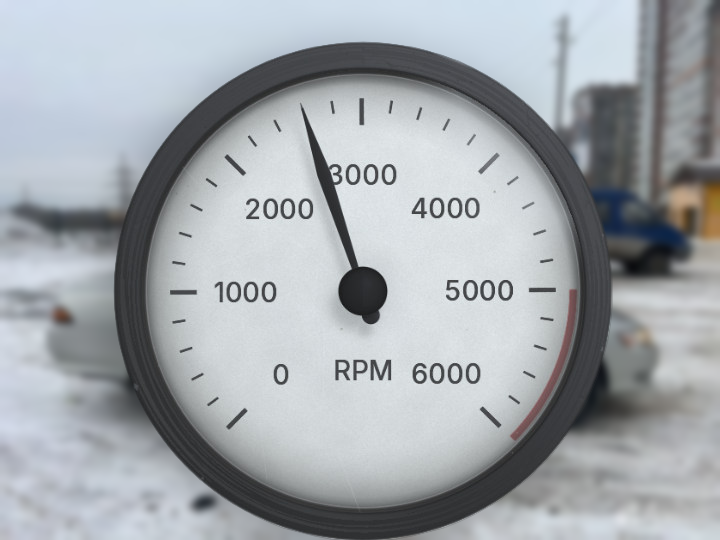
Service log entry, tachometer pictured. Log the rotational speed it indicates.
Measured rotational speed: 2600 rpm
